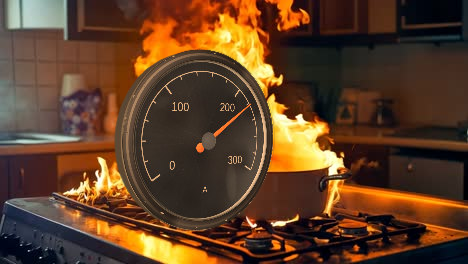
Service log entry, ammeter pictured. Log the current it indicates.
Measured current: 220 A
